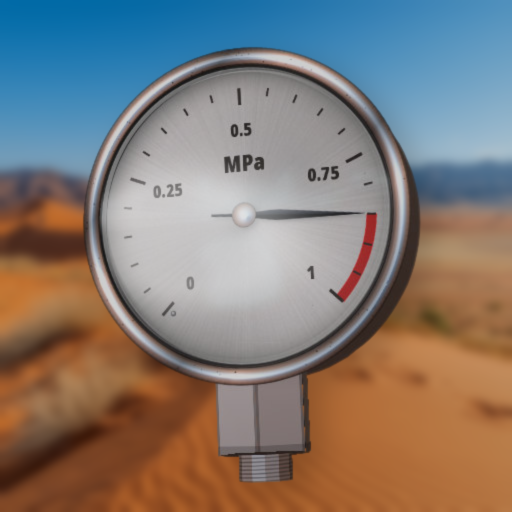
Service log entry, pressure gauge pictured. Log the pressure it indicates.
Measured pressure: 0.85 MPa
